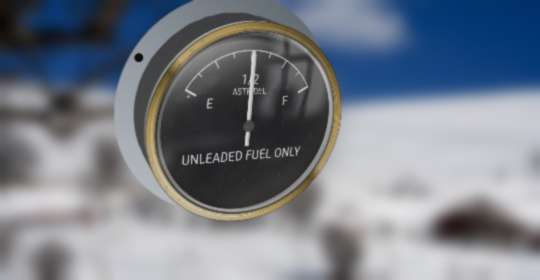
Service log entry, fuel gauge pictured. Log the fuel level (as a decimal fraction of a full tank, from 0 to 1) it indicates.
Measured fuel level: 0.5
